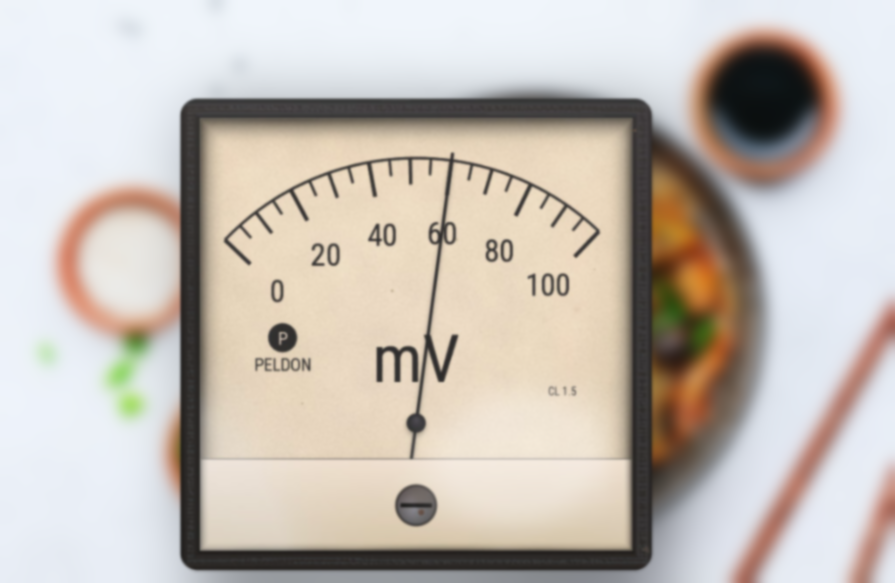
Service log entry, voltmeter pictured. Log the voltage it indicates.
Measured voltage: 60 mV
